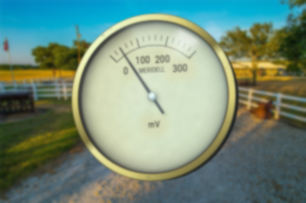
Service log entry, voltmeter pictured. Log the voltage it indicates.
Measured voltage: 40 mV
